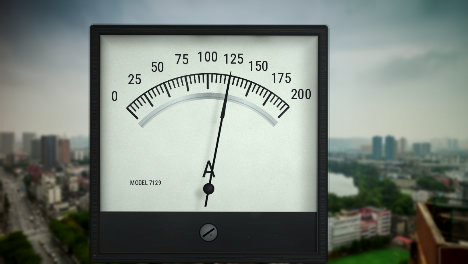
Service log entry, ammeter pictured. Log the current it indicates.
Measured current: 125 A
